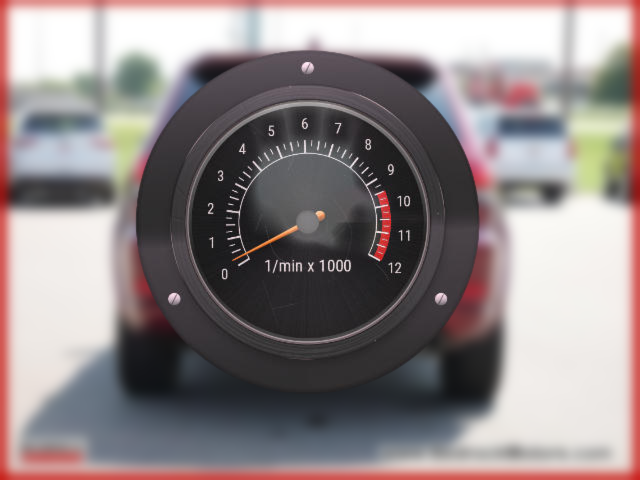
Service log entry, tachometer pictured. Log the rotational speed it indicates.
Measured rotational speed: 250 rpm
